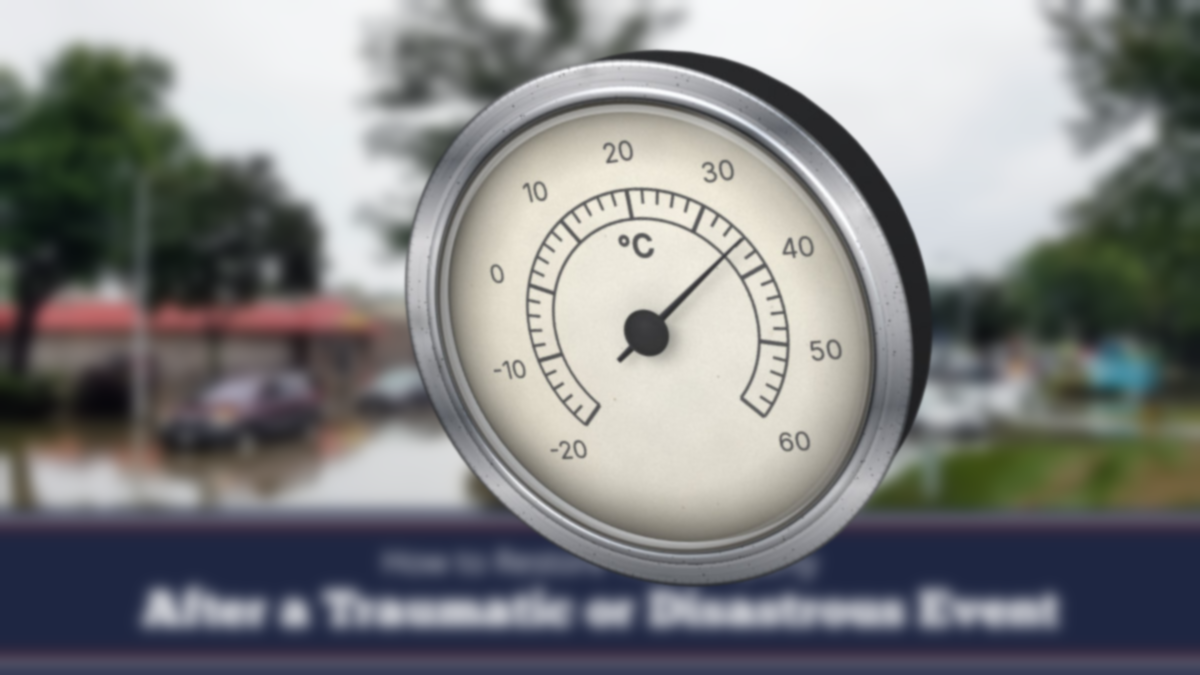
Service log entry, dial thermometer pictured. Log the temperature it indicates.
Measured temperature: 36 °C
